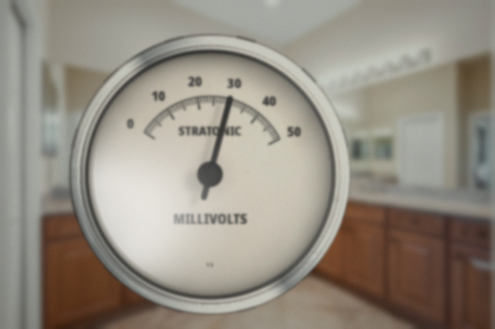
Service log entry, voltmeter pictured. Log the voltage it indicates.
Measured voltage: 30 mV
